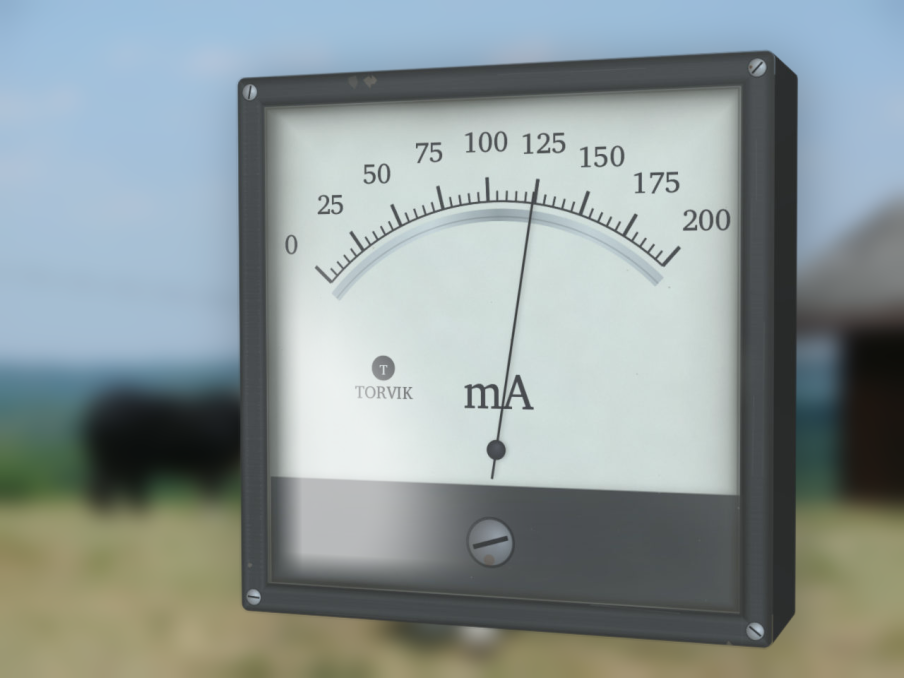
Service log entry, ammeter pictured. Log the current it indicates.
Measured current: 125 mA
